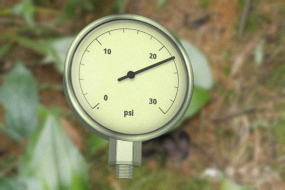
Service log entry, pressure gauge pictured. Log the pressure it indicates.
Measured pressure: 22 psi
